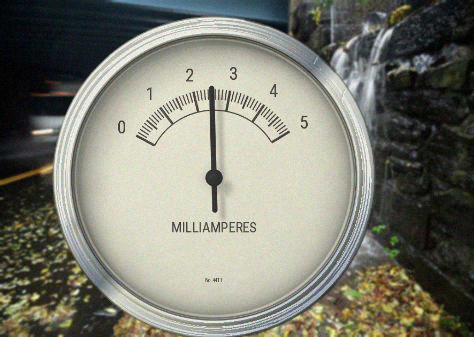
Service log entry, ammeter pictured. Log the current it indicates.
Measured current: 2.5 mA
